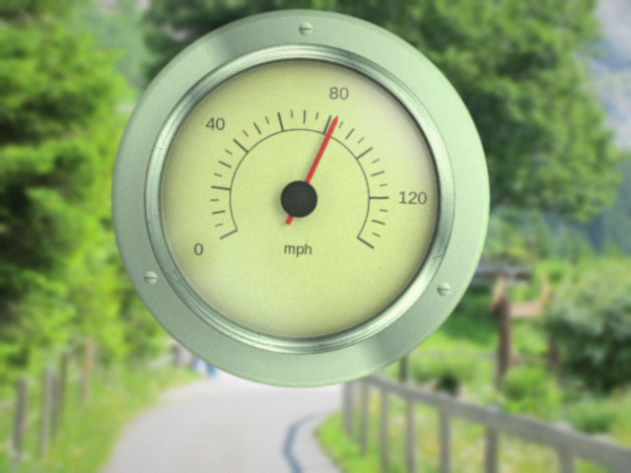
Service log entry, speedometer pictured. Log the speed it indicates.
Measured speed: 82.5 mph
